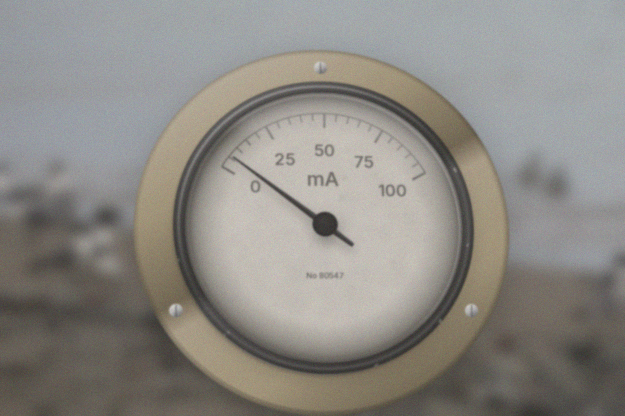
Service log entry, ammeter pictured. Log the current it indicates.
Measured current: 5 mA
